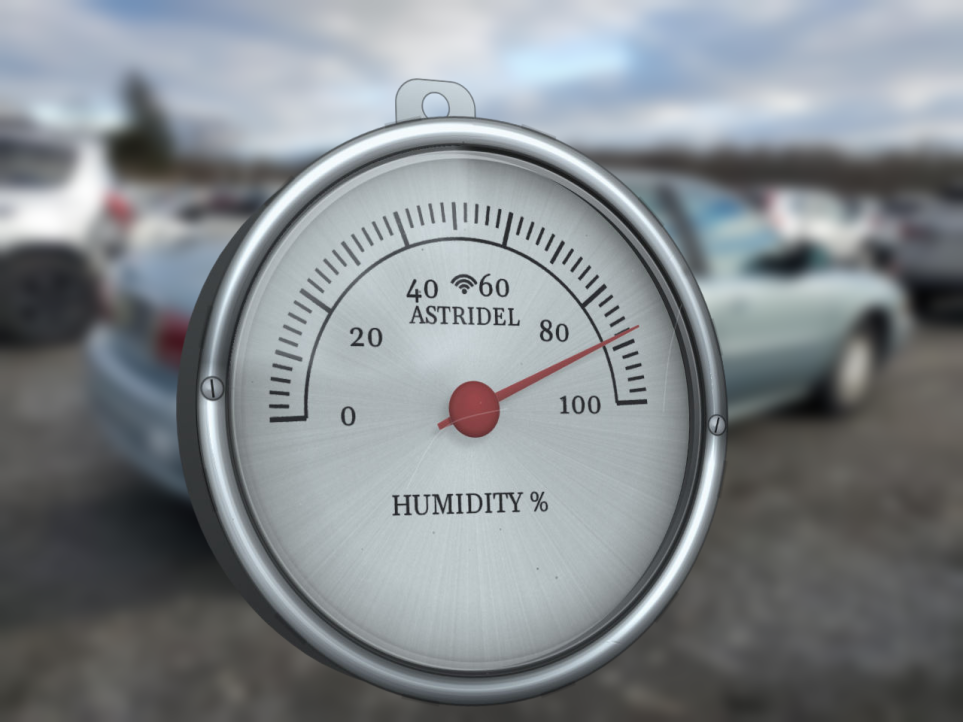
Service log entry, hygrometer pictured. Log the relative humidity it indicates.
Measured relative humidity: 88 %
